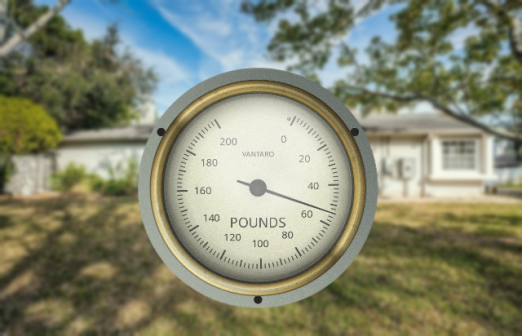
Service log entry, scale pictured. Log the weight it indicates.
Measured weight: 54 lb
